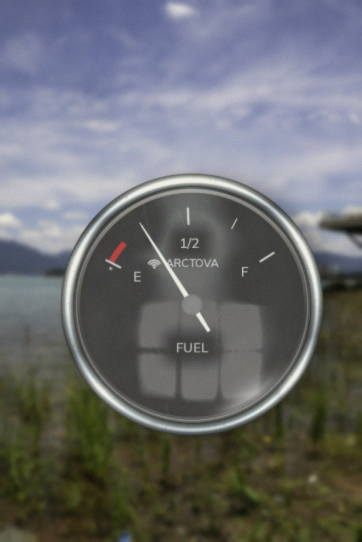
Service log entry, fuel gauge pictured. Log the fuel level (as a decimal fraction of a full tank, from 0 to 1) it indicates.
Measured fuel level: 0.25
